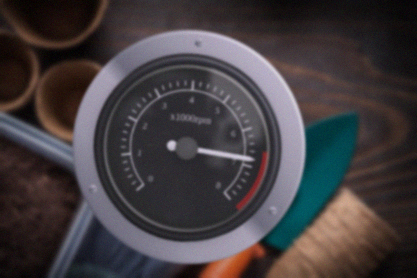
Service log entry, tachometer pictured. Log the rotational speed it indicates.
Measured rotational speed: 6800 rpm
